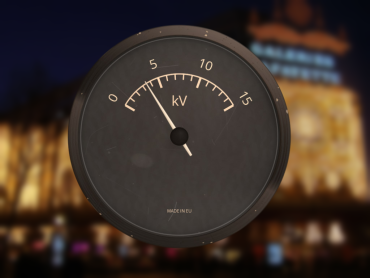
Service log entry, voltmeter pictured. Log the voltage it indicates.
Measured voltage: 3.5 kV
